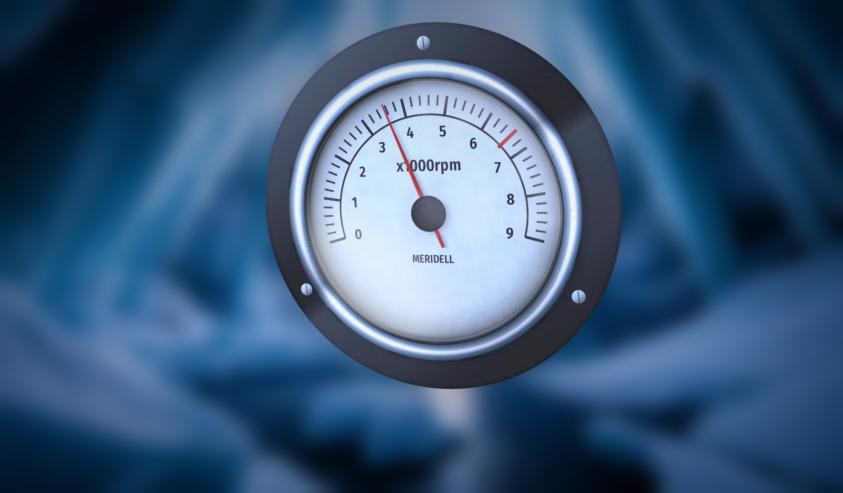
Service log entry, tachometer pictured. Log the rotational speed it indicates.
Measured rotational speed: 3600 rpm
